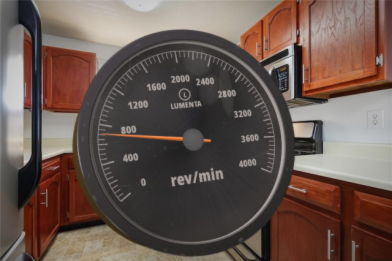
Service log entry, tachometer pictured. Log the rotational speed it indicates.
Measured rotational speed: 700 rpm
